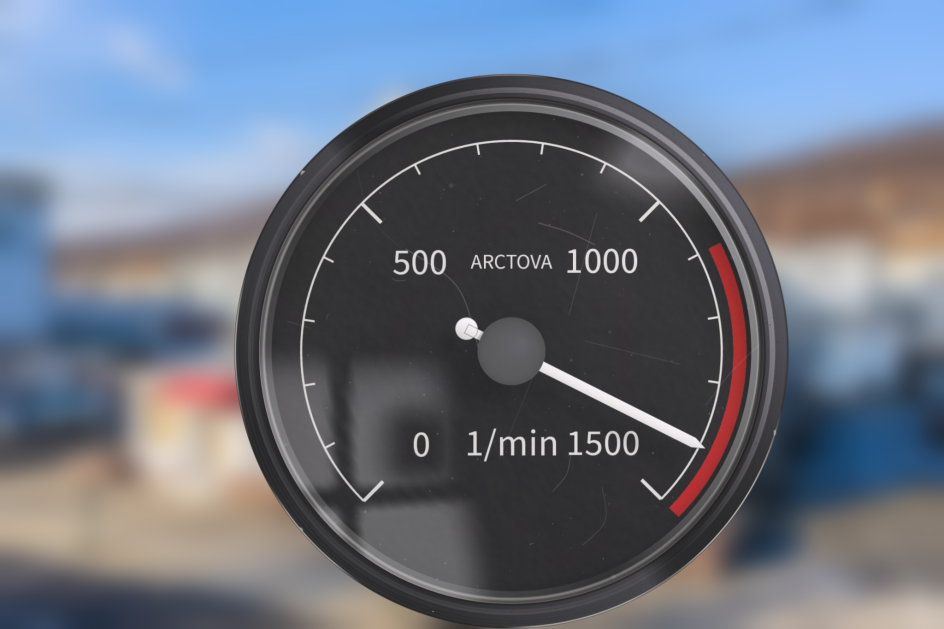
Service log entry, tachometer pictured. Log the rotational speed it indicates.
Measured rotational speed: 1400 rpm
